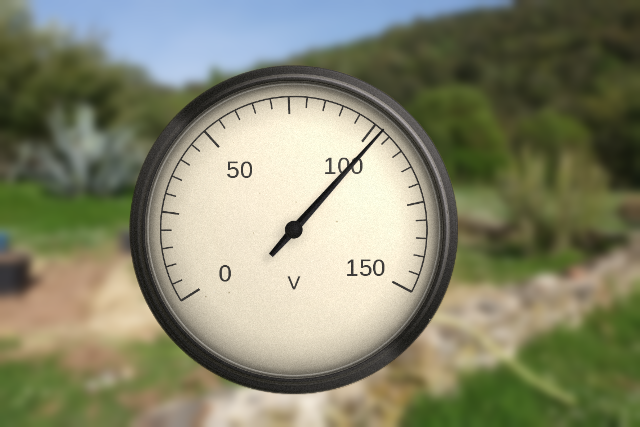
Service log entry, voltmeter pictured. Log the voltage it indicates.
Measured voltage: 102.5 V
